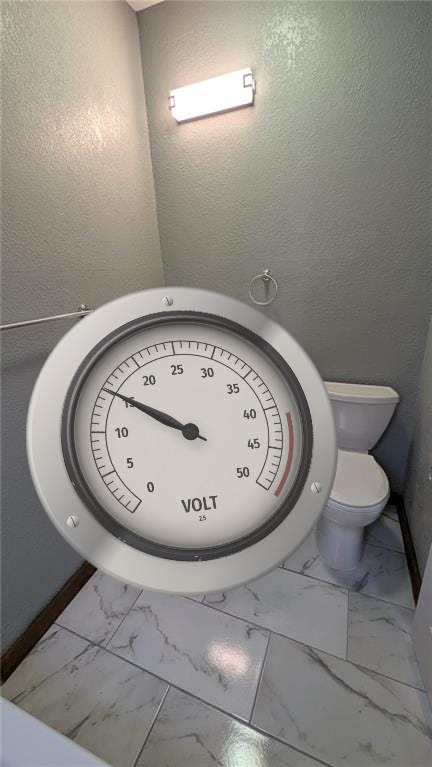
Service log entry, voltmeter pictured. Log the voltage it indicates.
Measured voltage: 15 V
